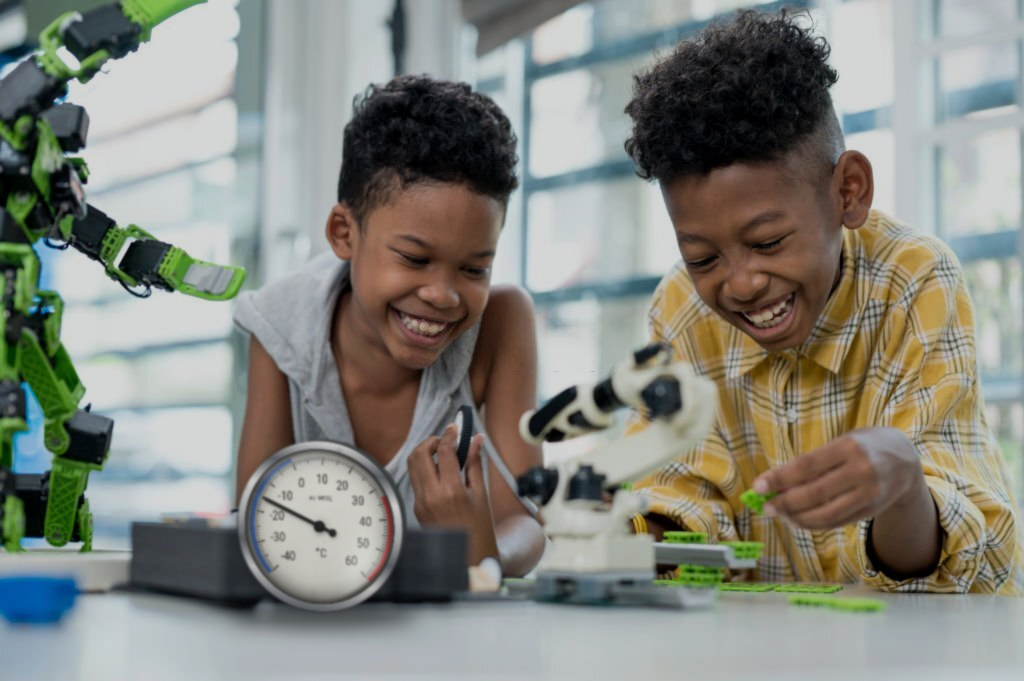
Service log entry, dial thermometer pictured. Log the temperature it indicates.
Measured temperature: -15 °C
